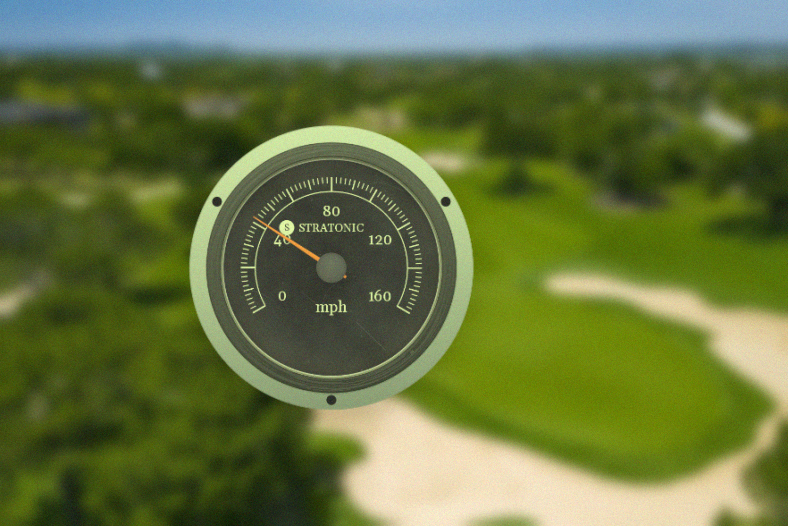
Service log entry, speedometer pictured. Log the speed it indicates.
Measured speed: 42 mph
